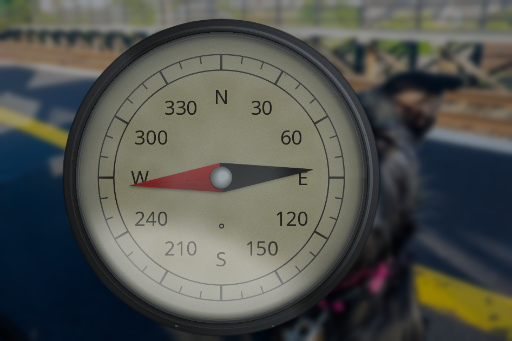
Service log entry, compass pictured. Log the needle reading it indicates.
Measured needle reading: 265 °
